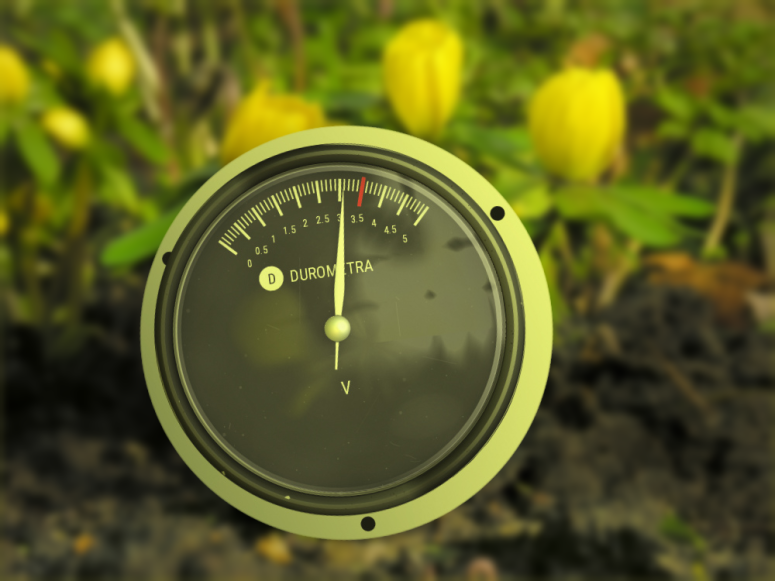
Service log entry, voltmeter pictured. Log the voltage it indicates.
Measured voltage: 3.1 V
